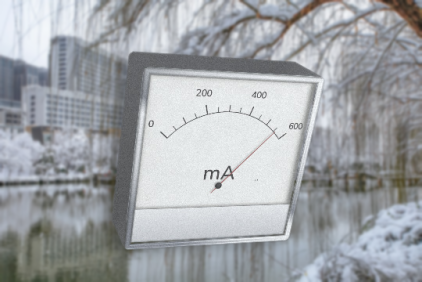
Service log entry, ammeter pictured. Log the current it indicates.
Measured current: 550 mA
